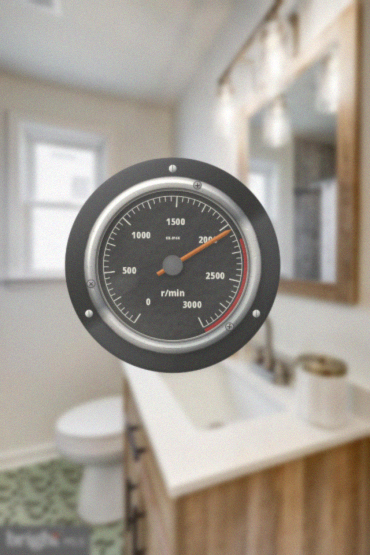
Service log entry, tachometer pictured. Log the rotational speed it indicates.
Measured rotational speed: 2050 rpm
